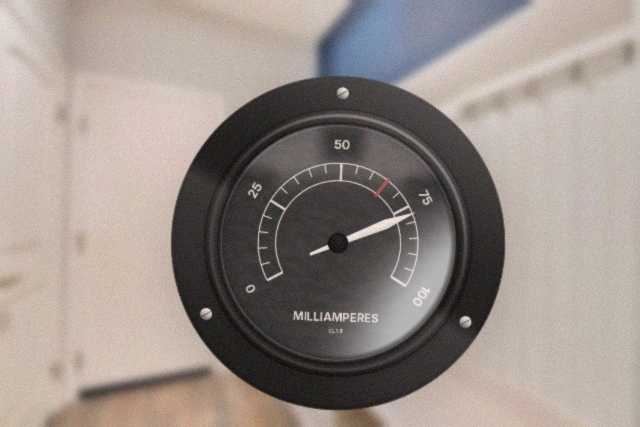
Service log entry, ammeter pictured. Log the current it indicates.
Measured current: 77.5 mA
